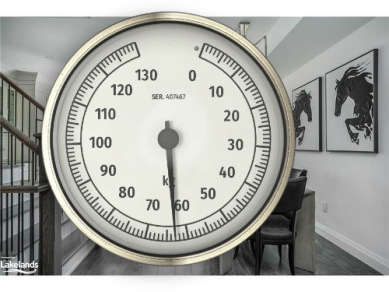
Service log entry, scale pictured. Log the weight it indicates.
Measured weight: 63 kg
